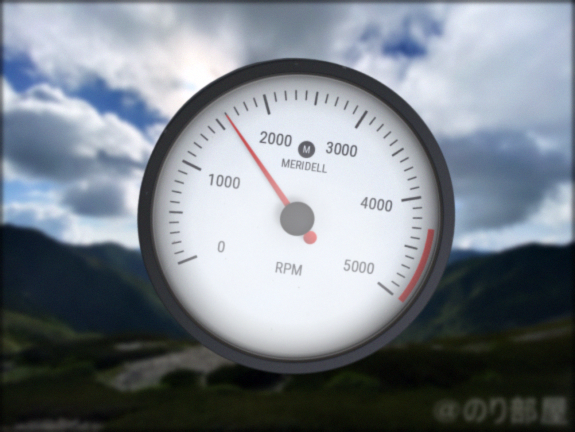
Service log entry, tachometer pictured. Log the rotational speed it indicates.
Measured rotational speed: 1600 rpm
